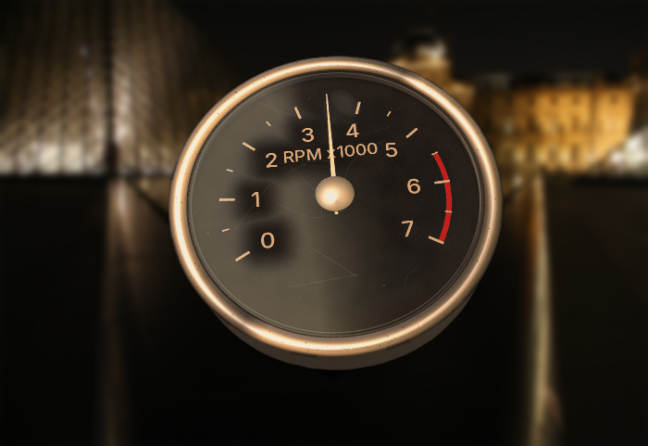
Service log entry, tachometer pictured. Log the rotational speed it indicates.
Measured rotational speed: 3500 rpm
